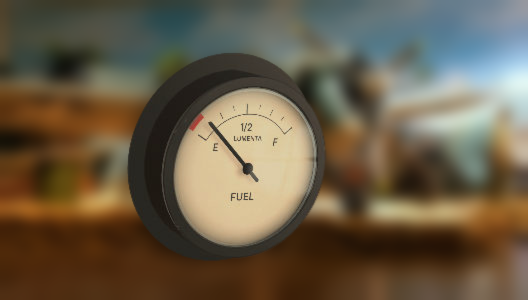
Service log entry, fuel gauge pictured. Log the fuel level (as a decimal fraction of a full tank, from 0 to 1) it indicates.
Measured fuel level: 0.125
